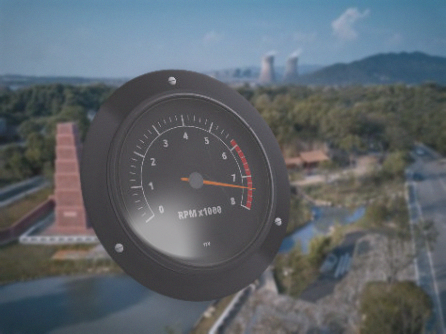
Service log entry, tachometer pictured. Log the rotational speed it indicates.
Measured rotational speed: 7400 rpm
